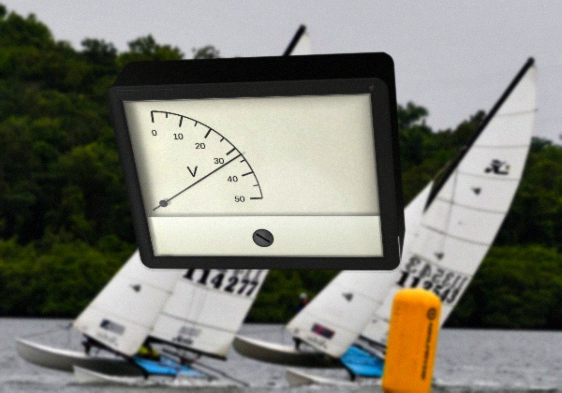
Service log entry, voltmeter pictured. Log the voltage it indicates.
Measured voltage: 32.5 V
